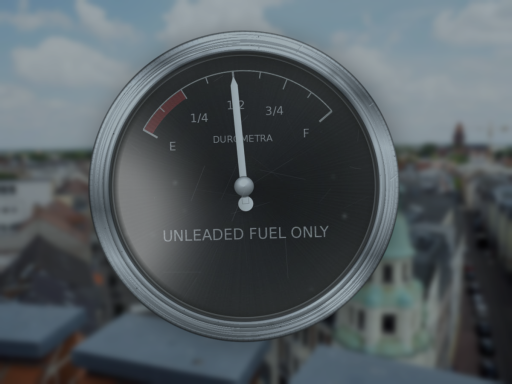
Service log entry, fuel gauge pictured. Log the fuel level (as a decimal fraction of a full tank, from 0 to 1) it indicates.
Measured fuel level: 0.5
